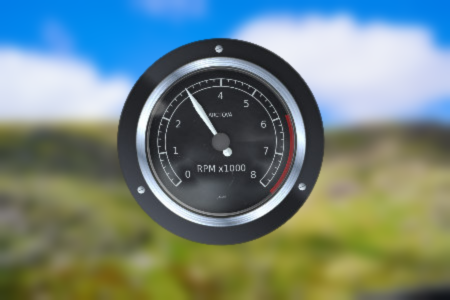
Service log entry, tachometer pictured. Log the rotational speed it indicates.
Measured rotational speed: 3000 rpm
